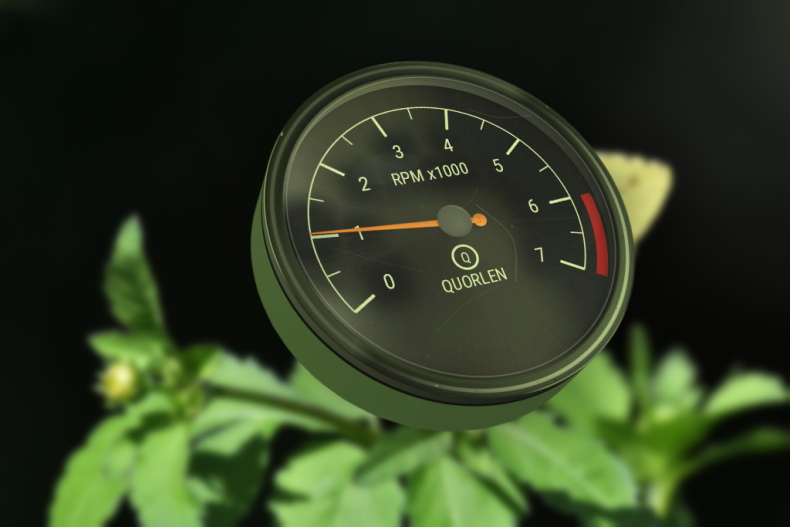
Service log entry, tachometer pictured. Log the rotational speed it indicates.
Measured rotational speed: 1000 rpm
